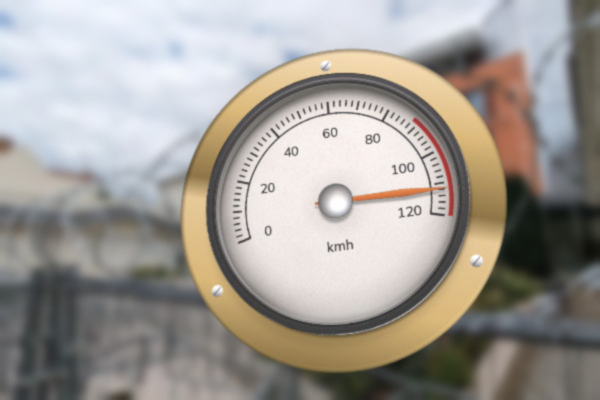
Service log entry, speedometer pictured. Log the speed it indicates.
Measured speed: 112 km/h
